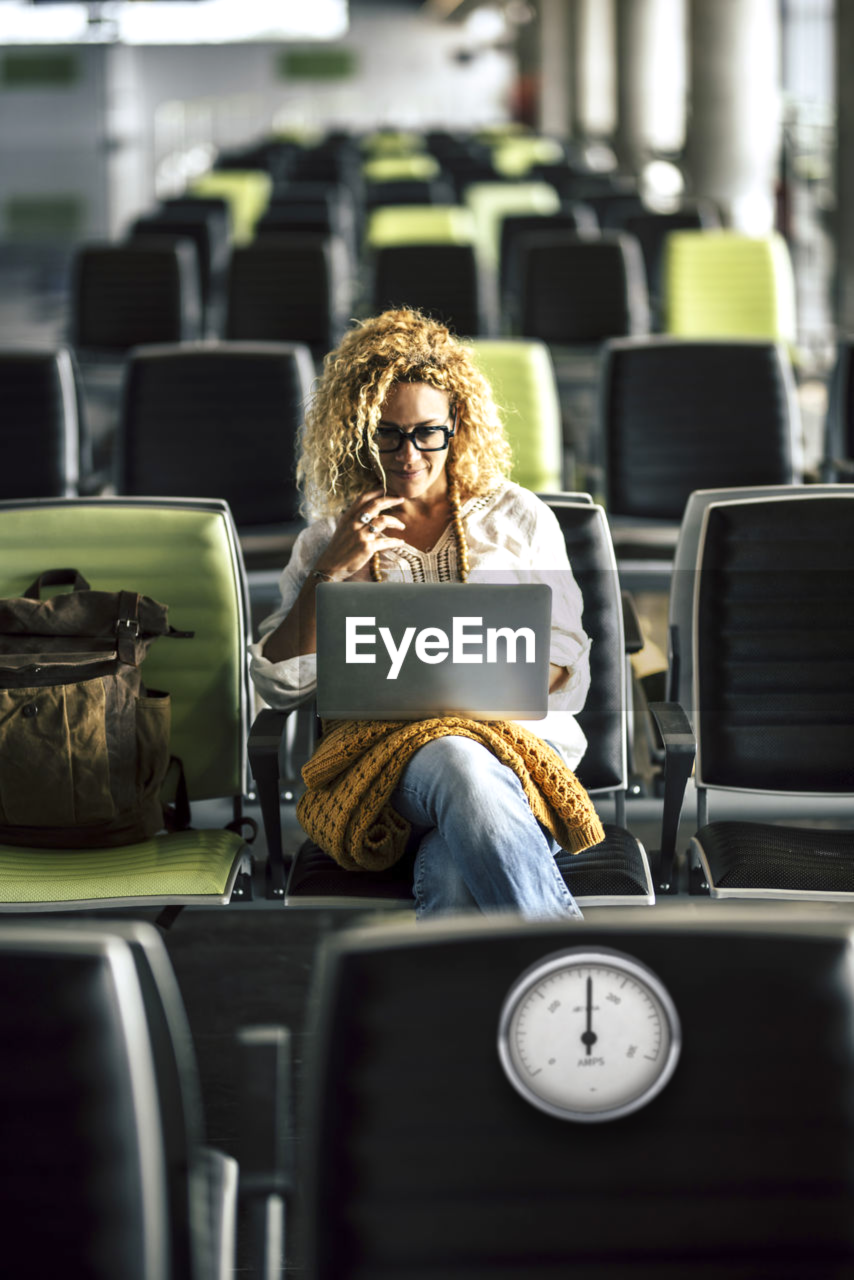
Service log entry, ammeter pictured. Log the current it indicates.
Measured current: 160 A
